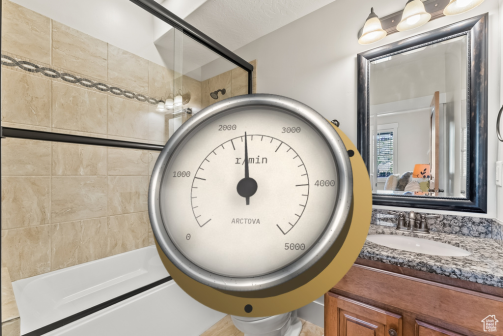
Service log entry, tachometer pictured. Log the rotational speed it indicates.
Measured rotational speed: 2300 rpm
